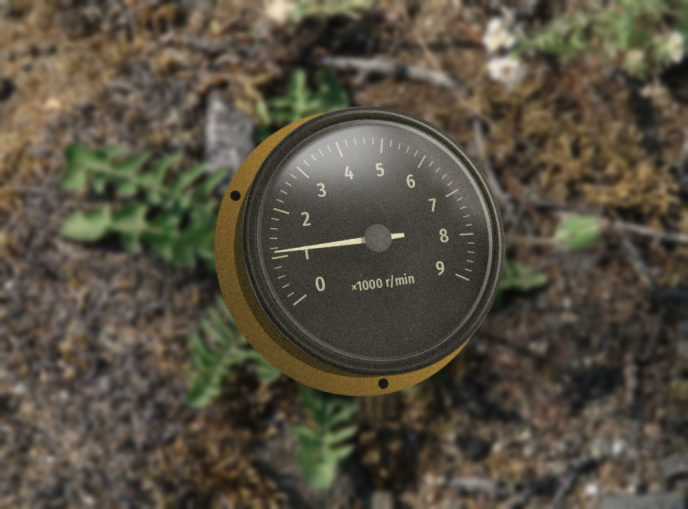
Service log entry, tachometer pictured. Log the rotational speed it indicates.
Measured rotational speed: 1100 rpm
